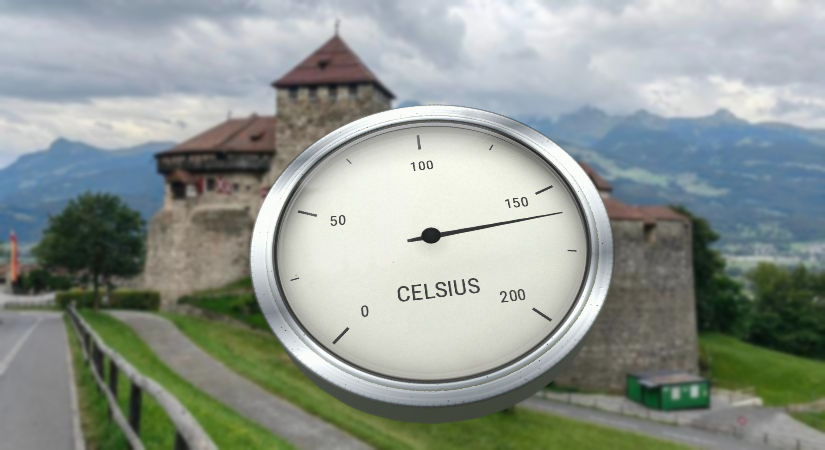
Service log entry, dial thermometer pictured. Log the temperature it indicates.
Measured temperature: 162.5 °C
